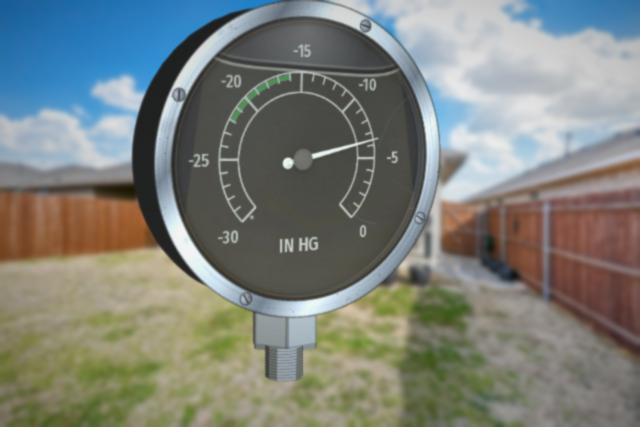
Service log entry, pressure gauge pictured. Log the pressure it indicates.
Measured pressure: -6.5 inHg
